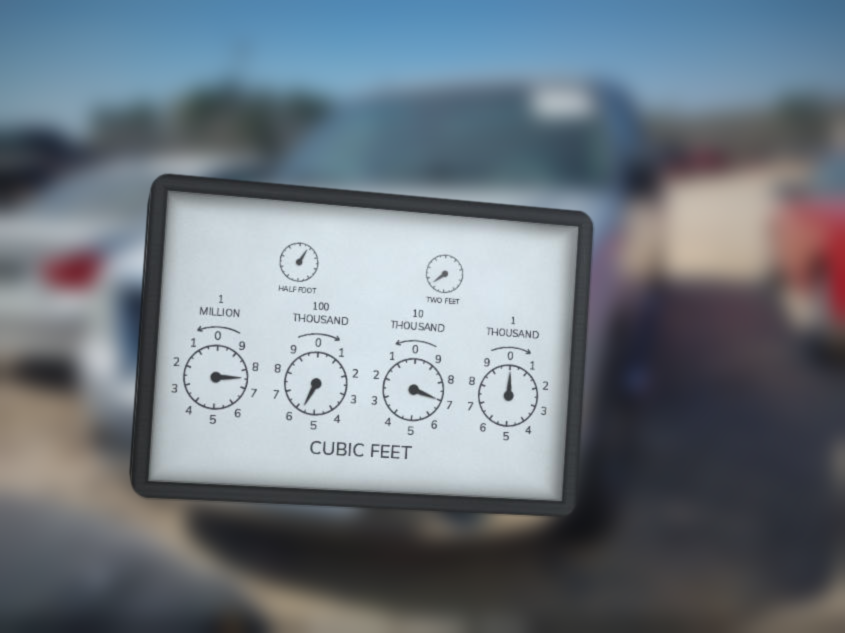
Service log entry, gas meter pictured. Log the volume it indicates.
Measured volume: 757000 ft³
